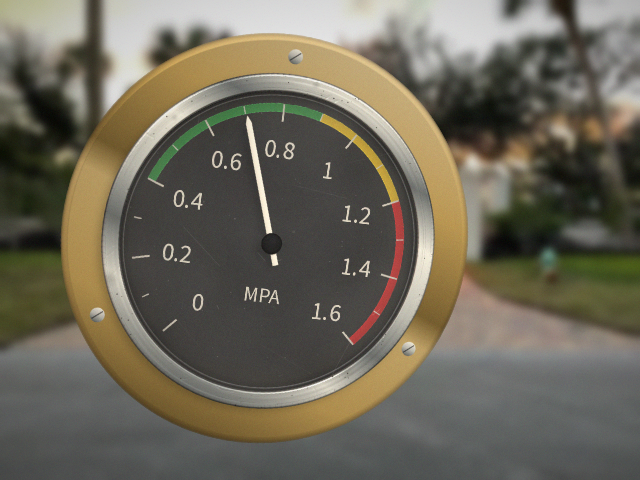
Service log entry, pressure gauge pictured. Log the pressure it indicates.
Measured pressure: 0.7 MPa
